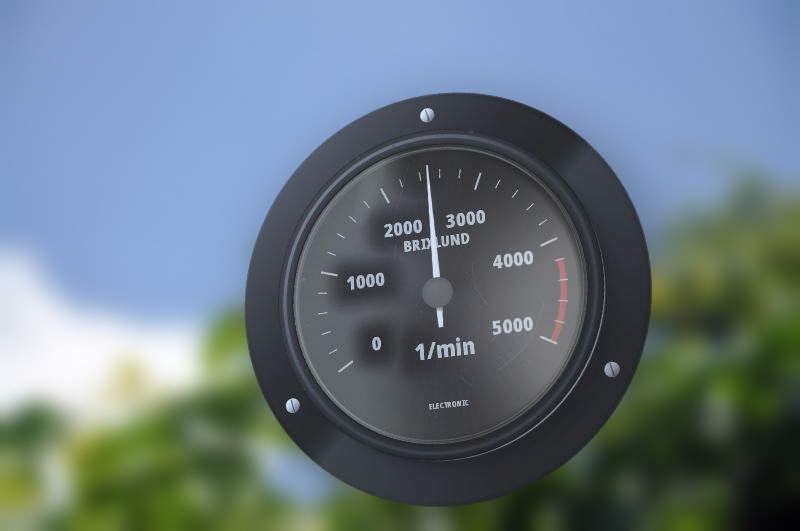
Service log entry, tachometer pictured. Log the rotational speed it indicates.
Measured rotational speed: 2500 rpm
